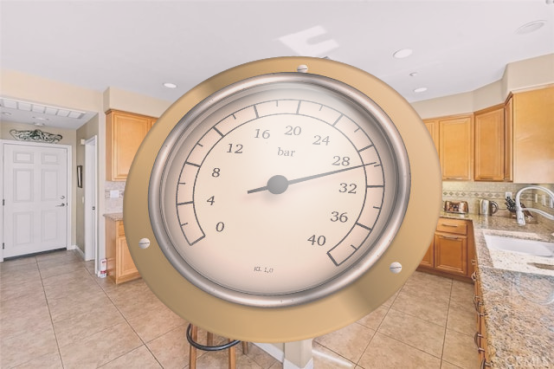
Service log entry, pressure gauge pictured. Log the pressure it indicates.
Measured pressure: 30 bar
